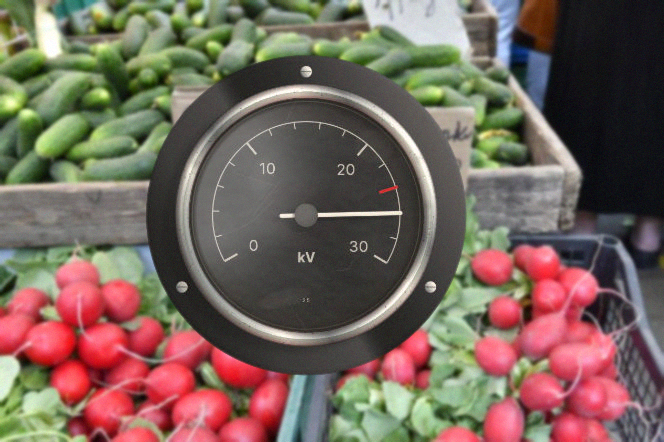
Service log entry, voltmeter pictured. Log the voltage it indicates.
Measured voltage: 26 kV
